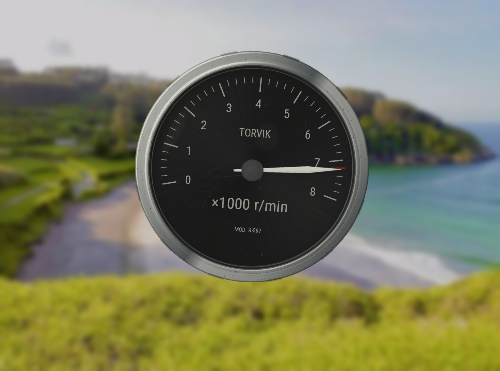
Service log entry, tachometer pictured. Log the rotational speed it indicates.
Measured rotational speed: 7200 rpm
